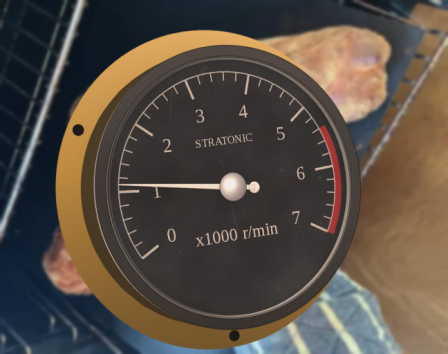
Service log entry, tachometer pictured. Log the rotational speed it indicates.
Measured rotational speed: 1100 rpm
